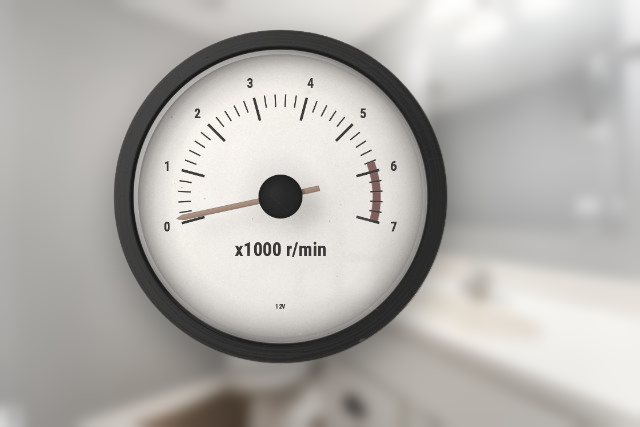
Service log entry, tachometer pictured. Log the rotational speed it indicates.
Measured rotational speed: 100 rpm
